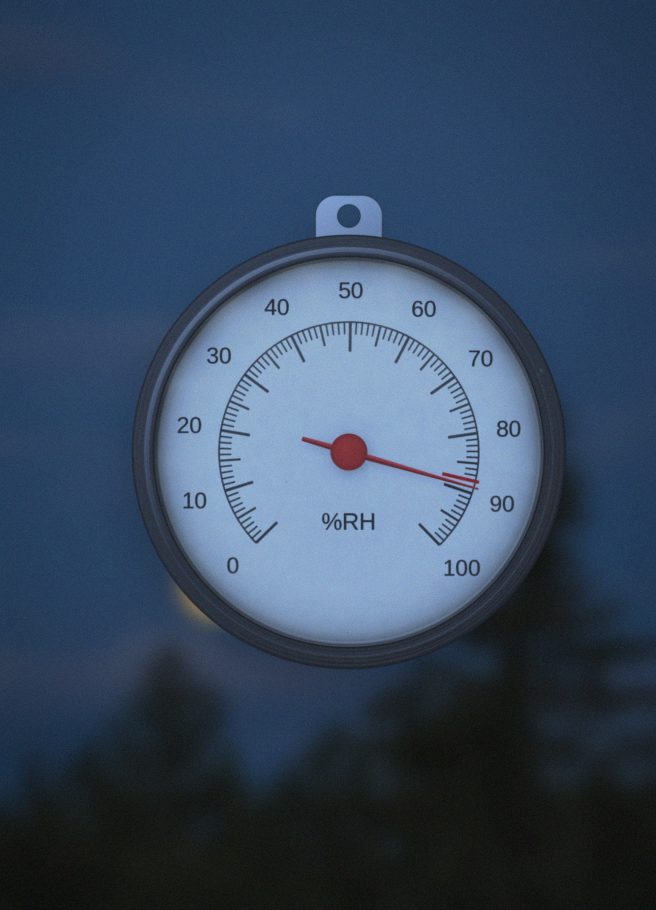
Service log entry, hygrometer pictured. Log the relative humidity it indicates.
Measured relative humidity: 89 %
